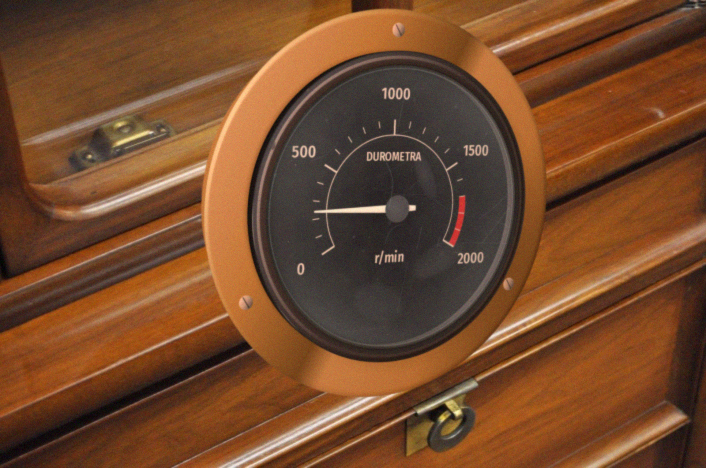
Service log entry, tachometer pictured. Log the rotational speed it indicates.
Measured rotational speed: 250 rpm
